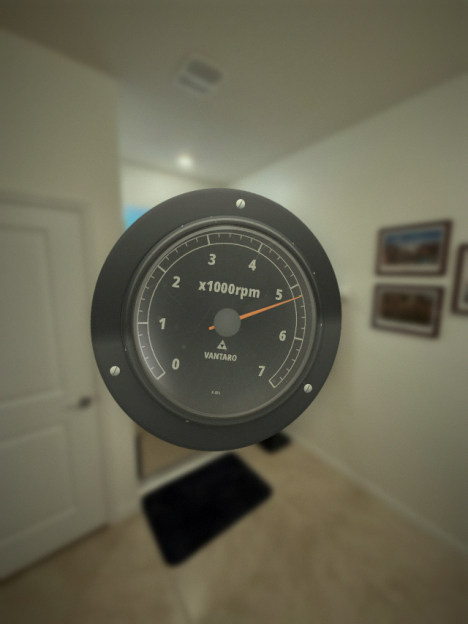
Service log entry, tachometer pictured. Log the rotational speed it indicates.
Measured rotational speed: 5200 rpm
